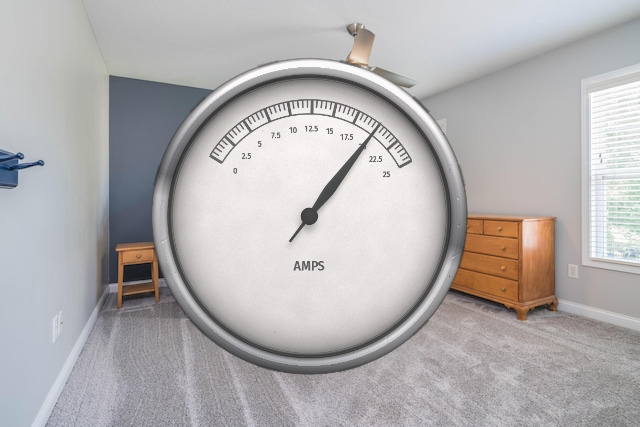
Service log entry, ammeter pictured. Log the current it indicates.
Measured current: 20 A
